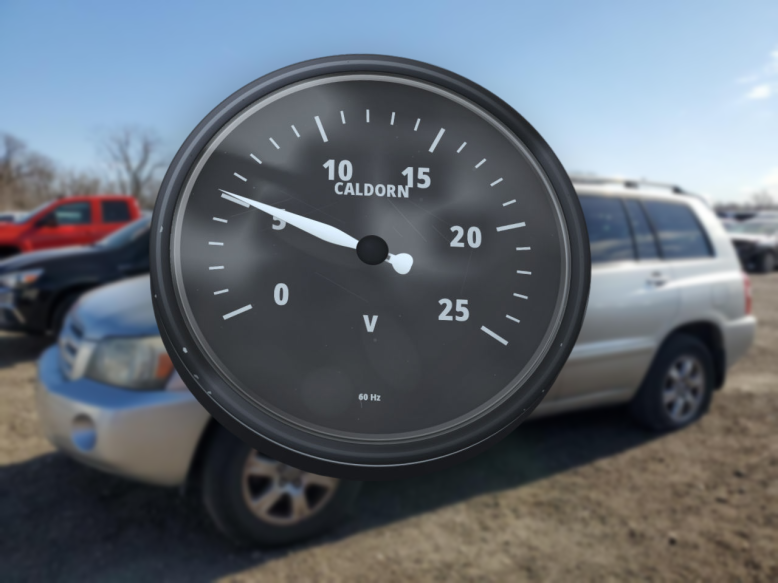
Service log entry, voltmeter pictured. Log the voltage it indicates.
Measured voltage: 5 V
